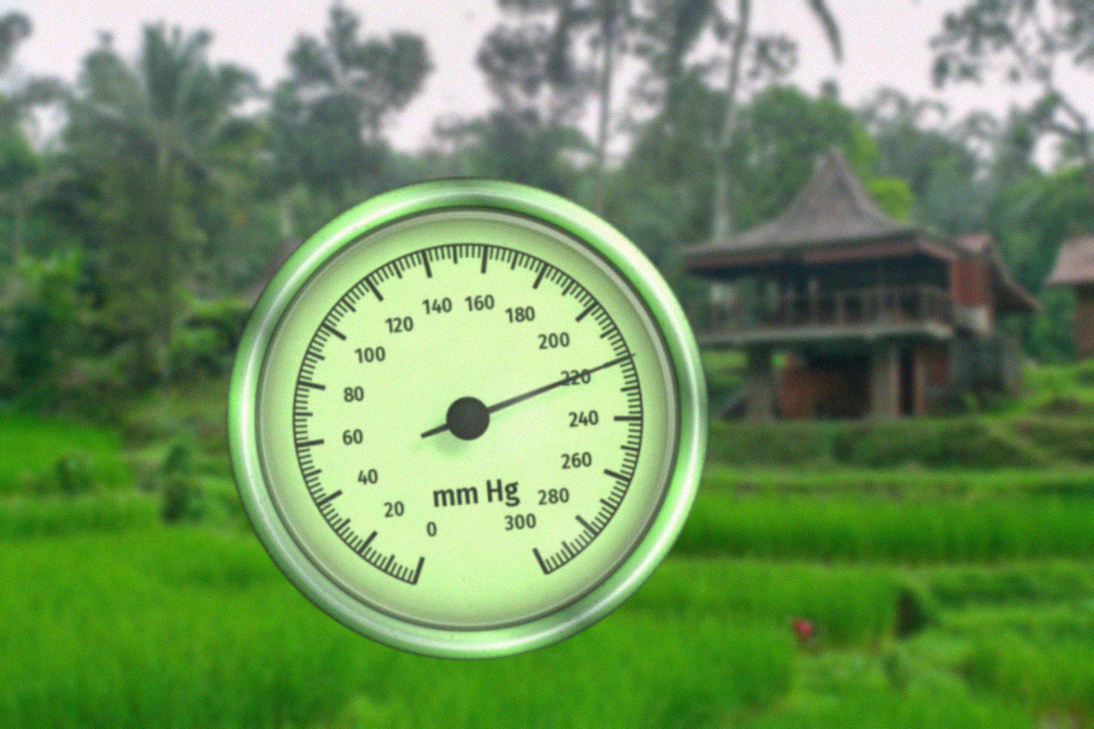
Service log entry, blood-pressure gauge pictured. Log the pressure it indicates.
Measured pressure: 220 mmHg
